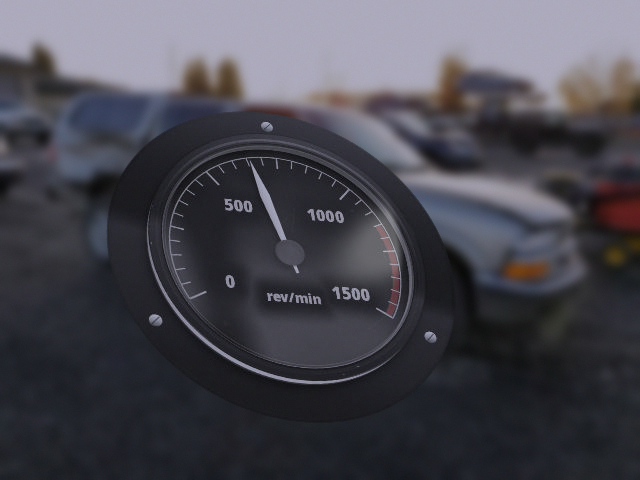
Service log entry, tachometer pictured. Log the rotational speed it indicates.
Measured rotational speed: 650 rpm
